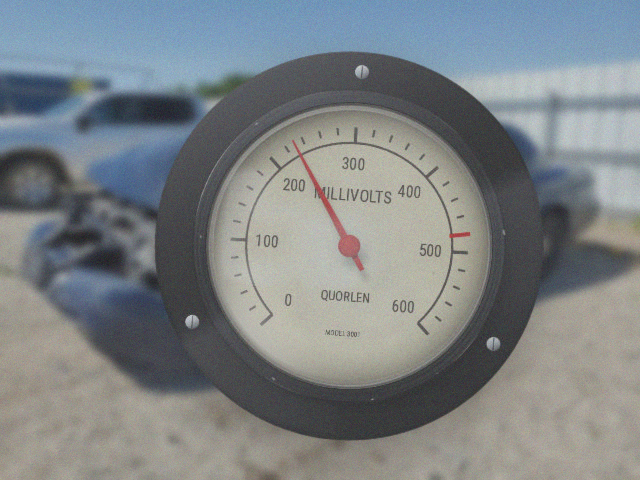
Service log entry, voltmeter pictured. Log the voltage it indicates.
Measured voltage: 230 mV
